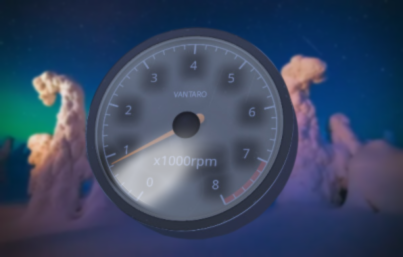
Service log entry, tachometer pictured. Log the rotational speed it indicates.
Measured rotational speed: 800 rpm
